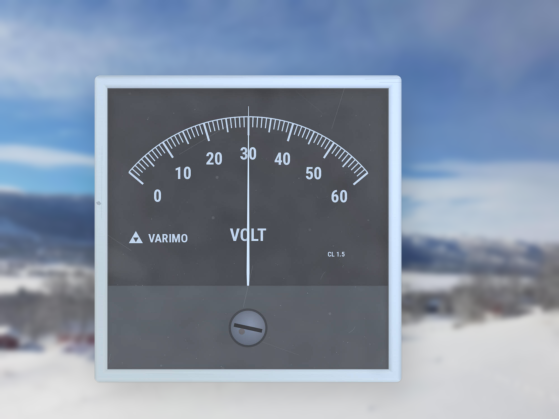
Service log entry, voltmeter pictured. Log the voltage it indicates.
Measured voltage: 30 V
